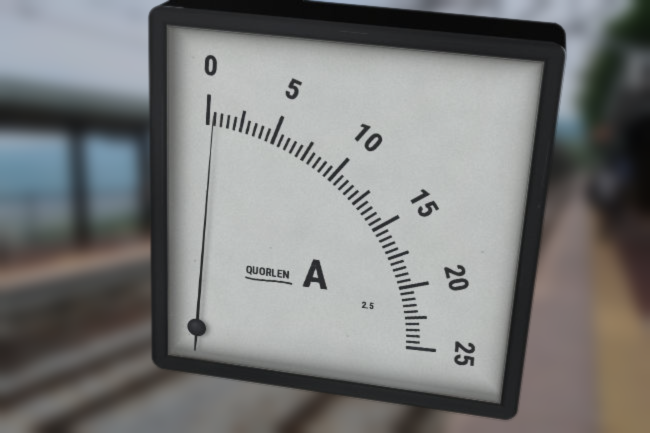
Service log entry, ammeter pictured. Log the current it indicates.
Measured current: 0.5 A
